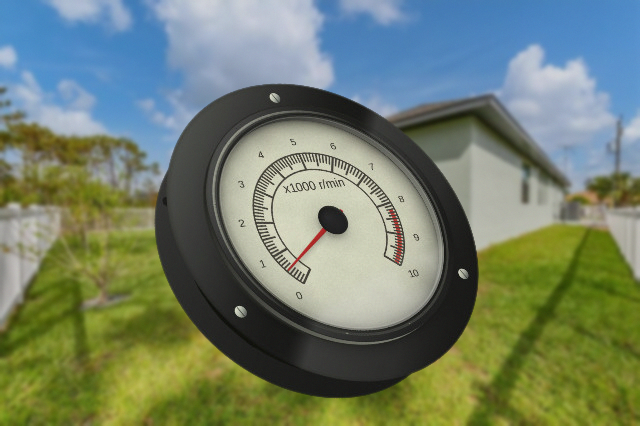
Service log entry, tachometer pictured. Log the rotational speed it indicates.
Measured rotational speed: 500 rpm
